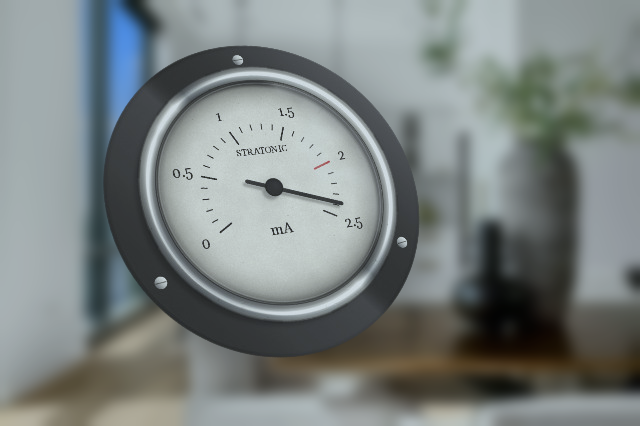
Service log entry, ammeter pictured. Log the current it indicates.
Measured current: 2.4 mA
